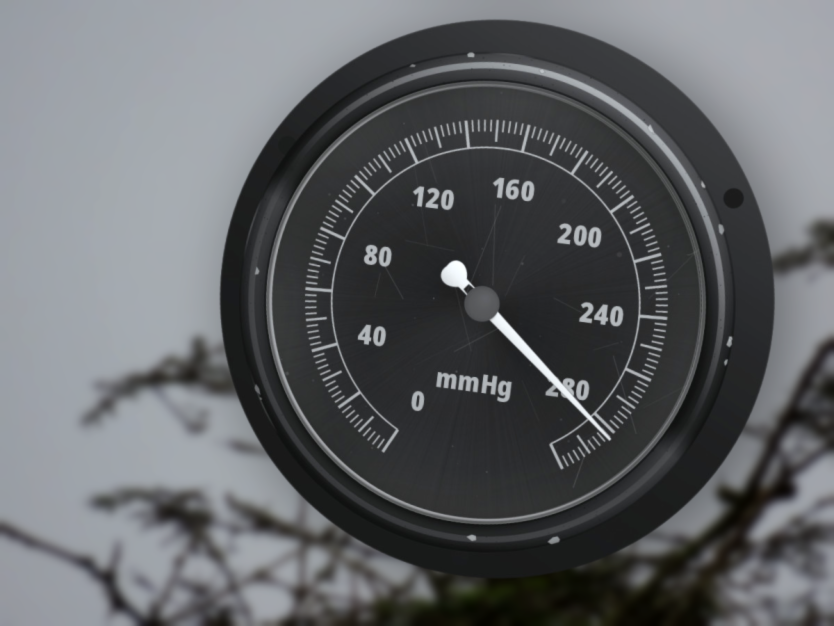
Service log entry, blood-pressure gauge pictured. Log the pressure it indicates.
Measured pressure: 282 mmHg
